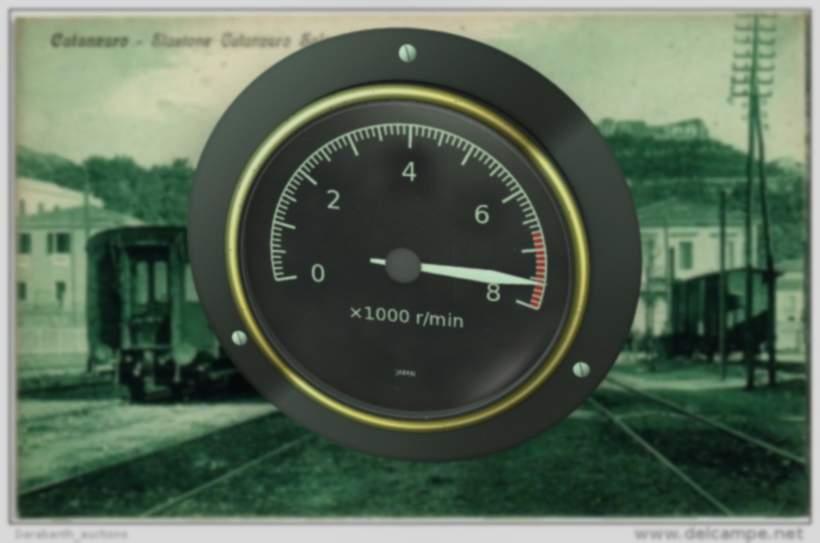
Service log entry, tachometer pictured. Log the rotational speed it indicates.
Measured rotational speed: 7500 rpm
